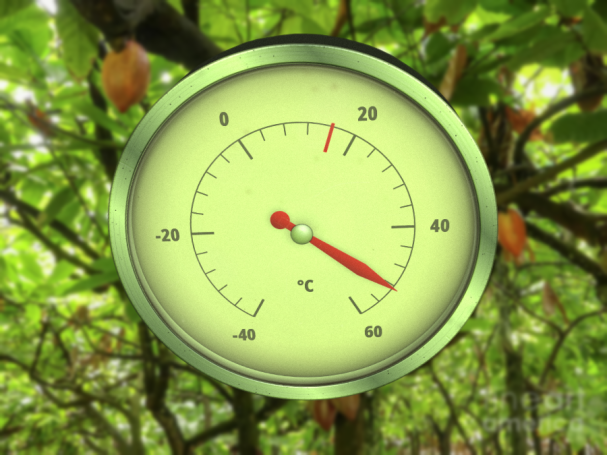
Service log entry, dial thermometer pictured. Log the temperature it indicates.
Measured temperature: 52 °C
